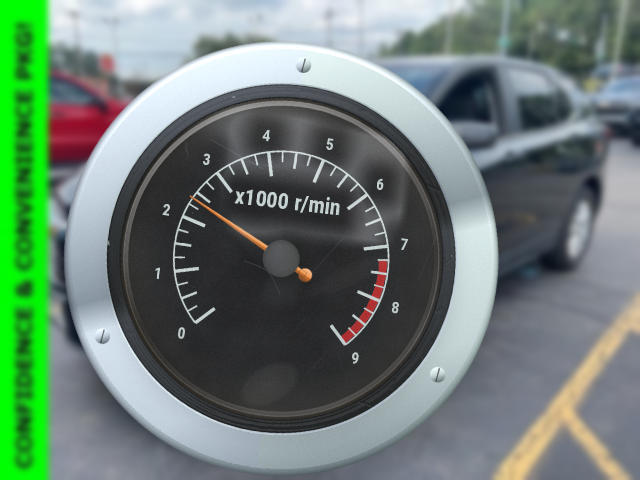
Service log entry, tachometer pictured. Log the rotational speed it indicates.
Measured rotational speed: 2375 rpm
